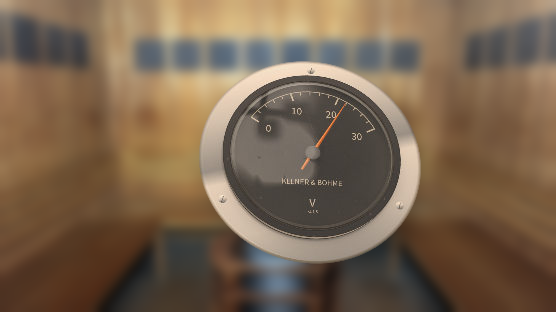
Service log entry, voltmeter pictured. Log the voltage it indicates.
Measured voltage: 22 V
